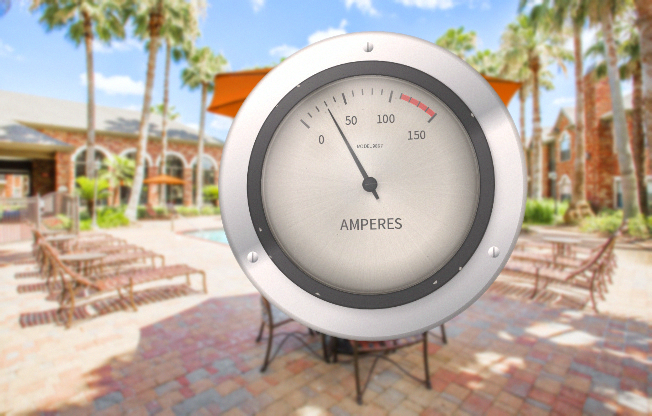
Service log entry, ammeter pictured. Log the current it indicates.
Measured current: 30 A
